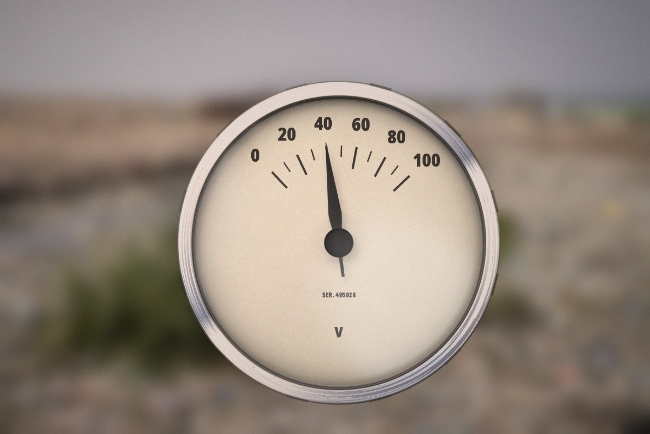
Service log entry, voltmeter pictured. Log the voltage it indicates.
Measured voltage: 40 V
